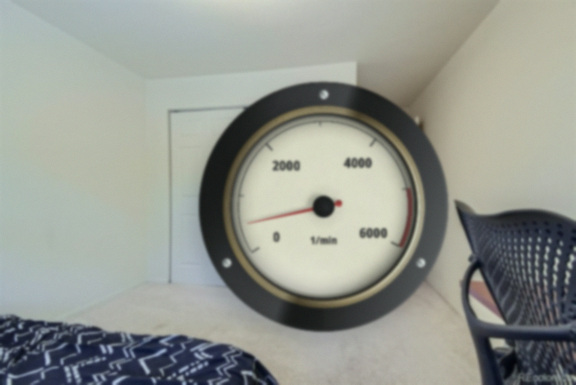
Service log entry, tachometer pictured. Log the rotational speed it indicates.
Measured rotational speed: 500 rpm
